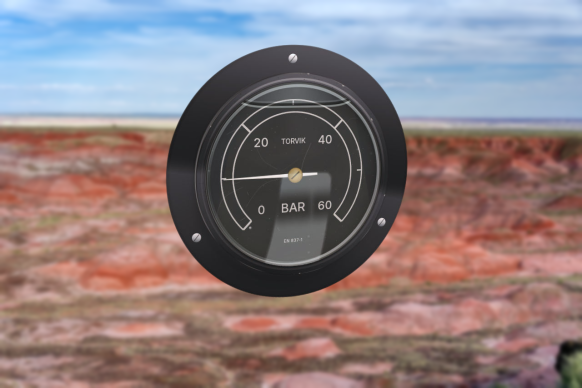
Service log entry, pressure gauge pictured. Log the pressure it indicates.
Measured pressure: 10 bar
